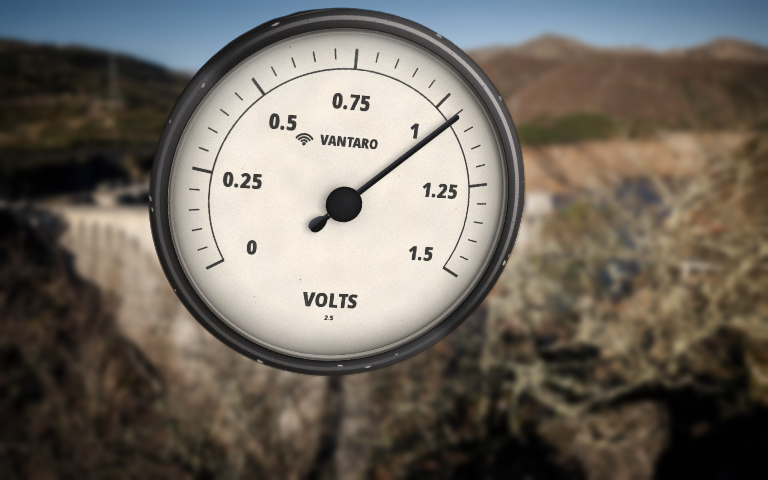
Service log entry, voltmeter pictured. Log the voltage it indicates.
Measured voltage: 1.05 V
